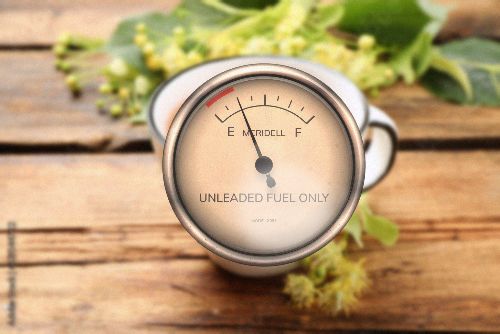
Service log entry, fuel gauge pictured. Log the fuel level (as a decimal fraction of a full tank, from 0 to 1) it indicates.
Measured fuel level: 0.25
